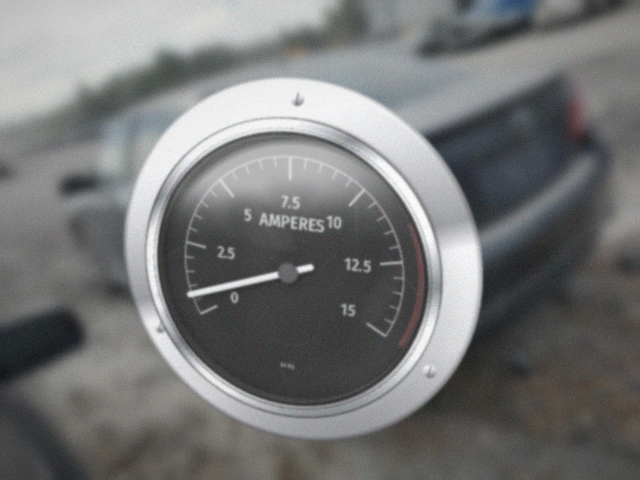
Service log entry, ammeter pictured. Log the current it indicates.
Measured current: 0.75 A
